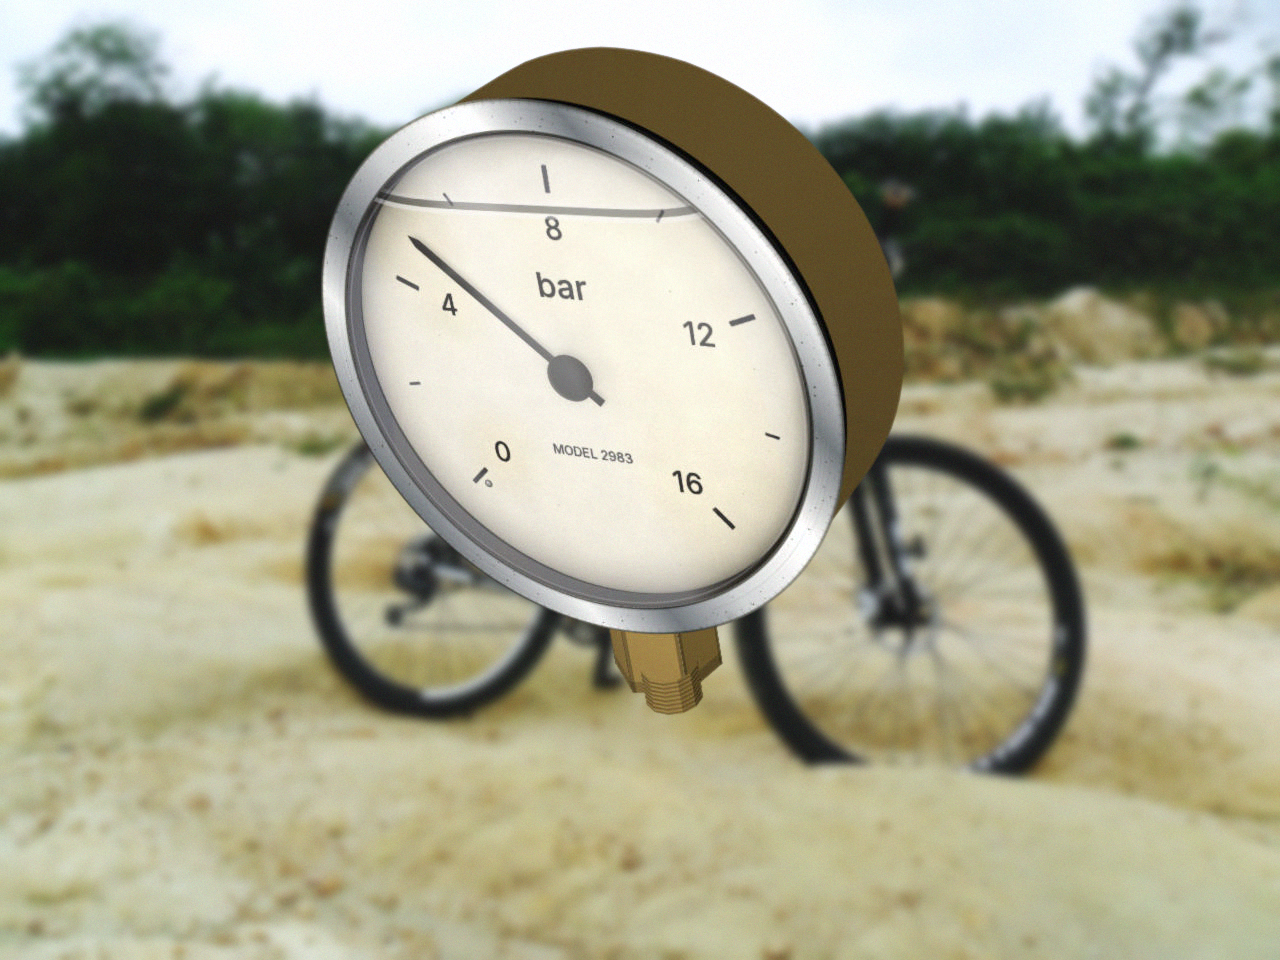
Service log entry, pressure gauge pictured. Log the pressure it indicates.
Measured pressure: 5 bar
